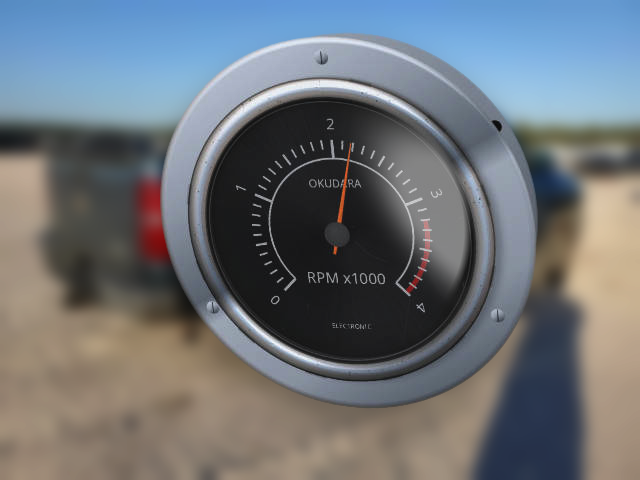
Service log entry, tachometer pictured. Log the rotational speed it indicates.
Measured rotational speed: 2200 rpm
